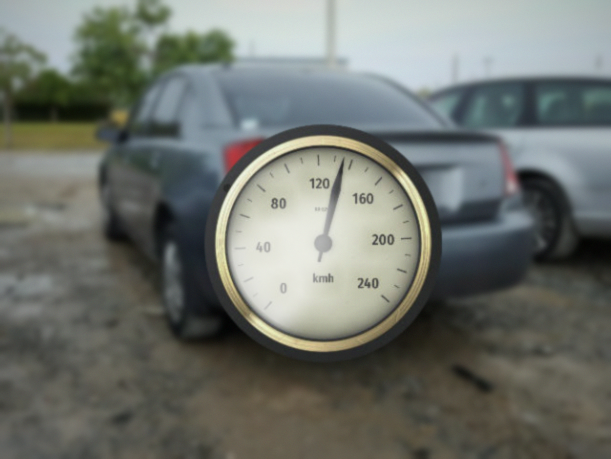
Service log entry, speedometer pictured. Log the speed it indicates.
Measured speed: 135 km/h
